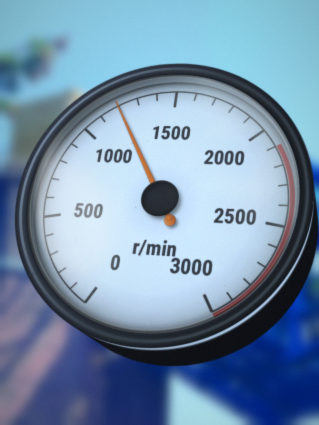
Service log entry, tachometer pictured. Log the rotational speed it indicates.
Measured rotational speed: 1200 rpm
